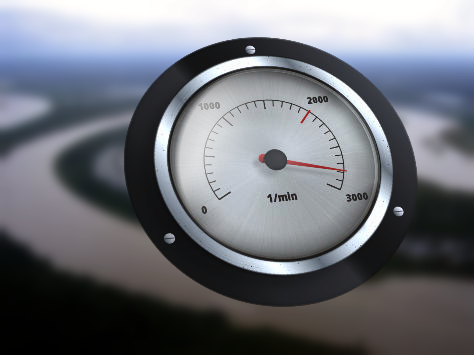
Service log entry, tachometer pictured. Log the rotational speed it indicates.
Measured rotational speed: 2800 rpm
